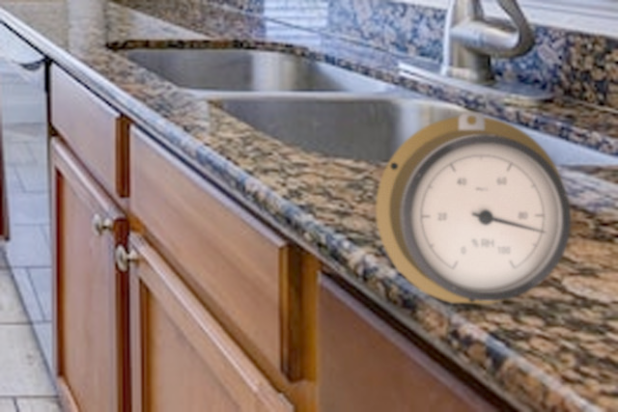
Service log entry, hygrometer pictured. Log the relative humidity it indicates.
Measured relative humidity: 85 %
